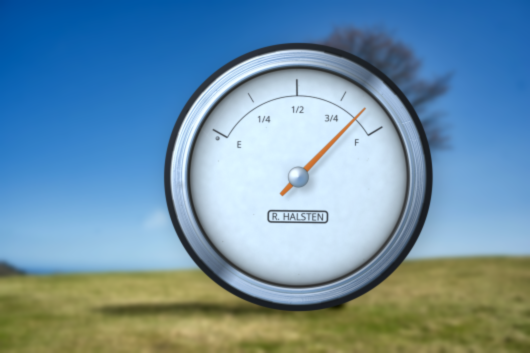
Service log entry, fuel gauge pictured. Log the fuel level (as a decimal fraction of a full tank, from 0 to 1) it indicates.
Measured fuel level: 0.875
